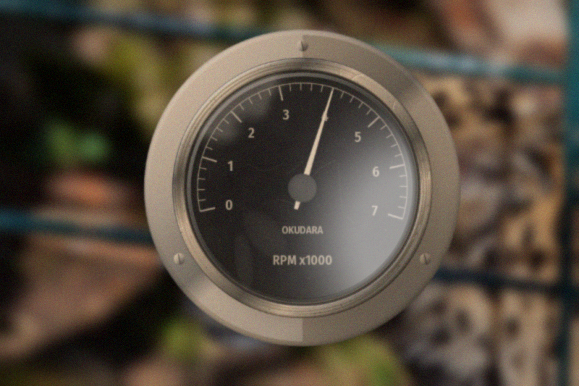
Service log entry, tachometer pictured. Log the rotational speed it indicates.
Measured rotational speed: 4000 rpm
